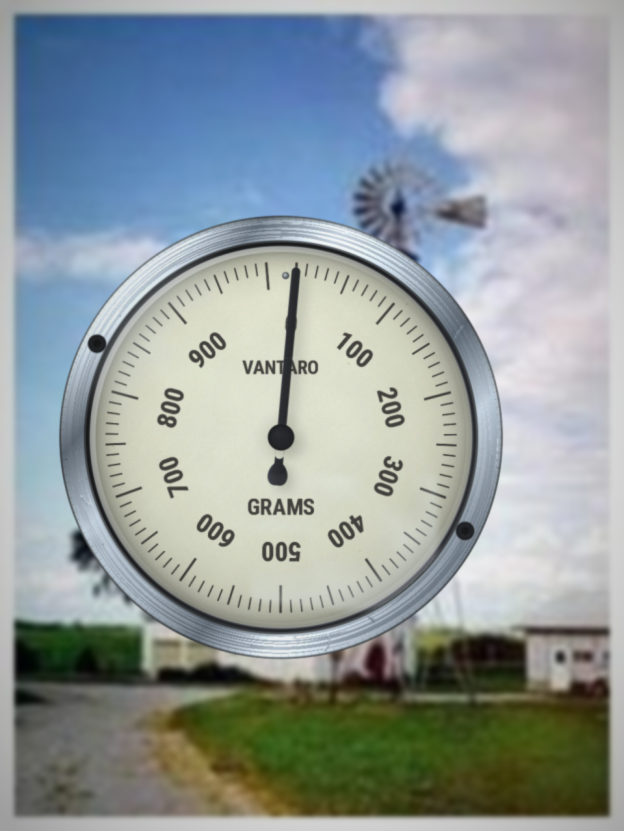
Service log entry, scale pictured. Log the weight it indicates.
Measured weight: 0 g
